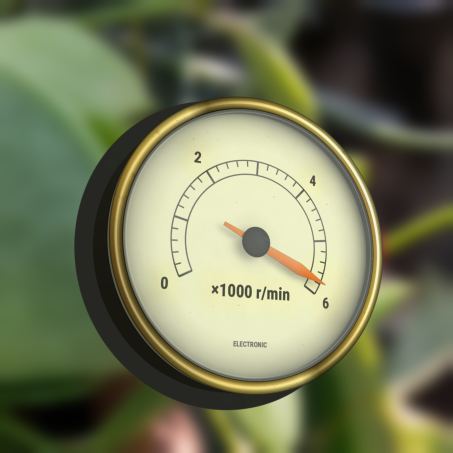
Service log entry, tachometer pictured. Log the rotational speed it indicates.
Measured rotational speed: 5800 rpm
